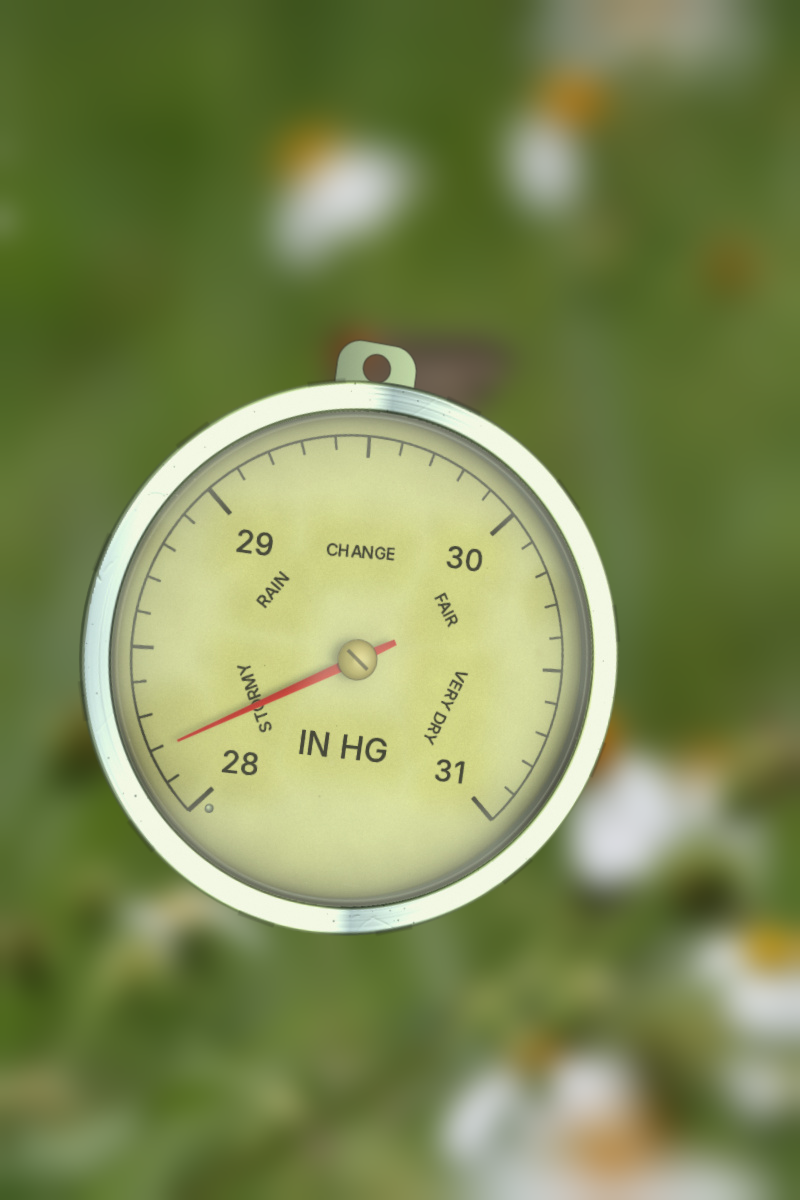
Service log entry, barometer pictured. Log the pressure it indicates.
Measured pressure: 28.2 inHg
